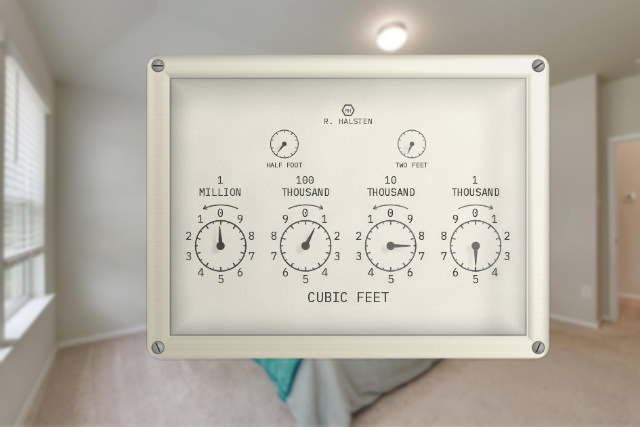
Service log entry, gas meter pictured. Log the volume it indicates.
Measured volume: 7500 ft³
